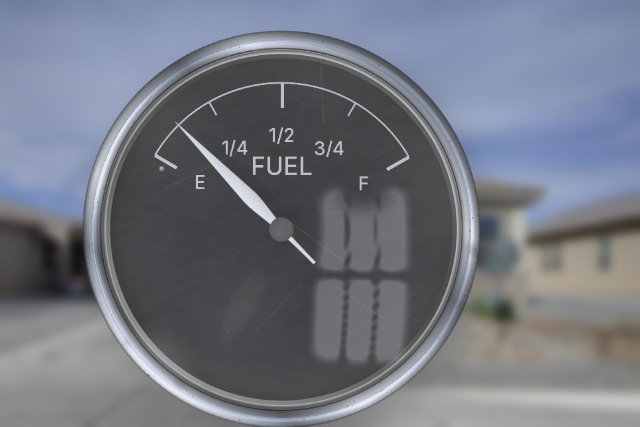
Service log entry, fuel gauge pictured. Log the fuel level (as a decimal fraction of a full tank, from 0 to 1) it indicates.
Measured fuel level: 0.125
